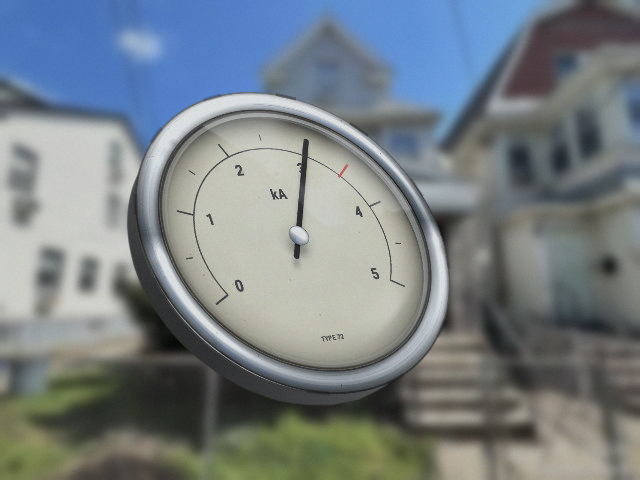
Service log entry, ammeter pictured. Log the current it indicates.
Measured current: 3 kA
